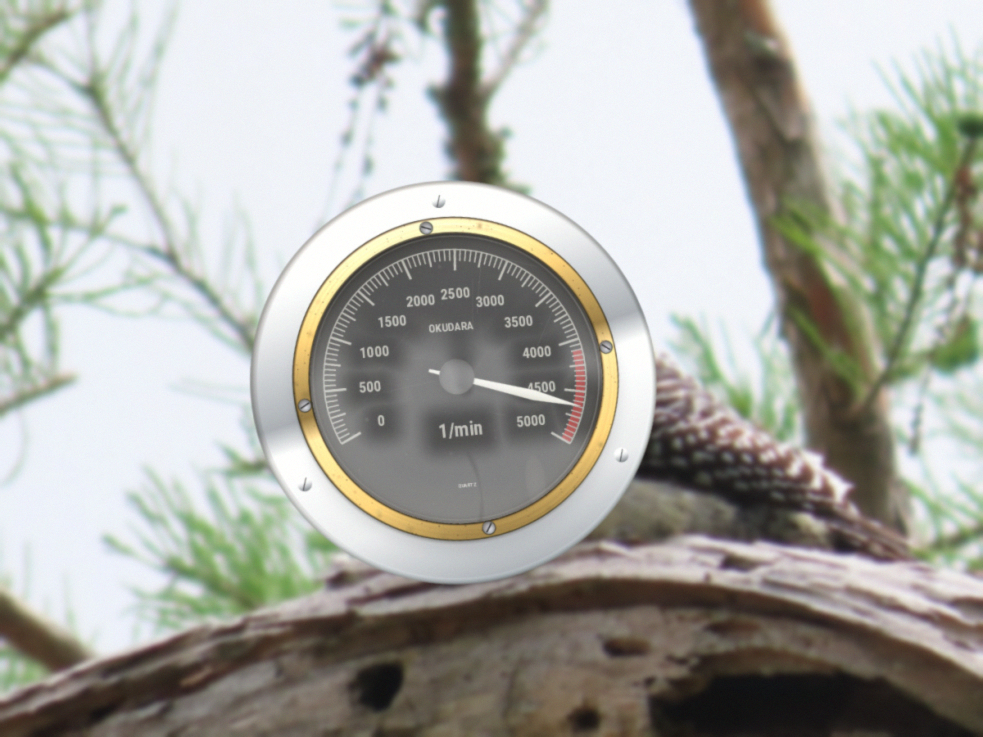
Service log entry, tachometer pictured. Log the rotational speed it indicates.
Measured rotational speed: 4650 rpm
